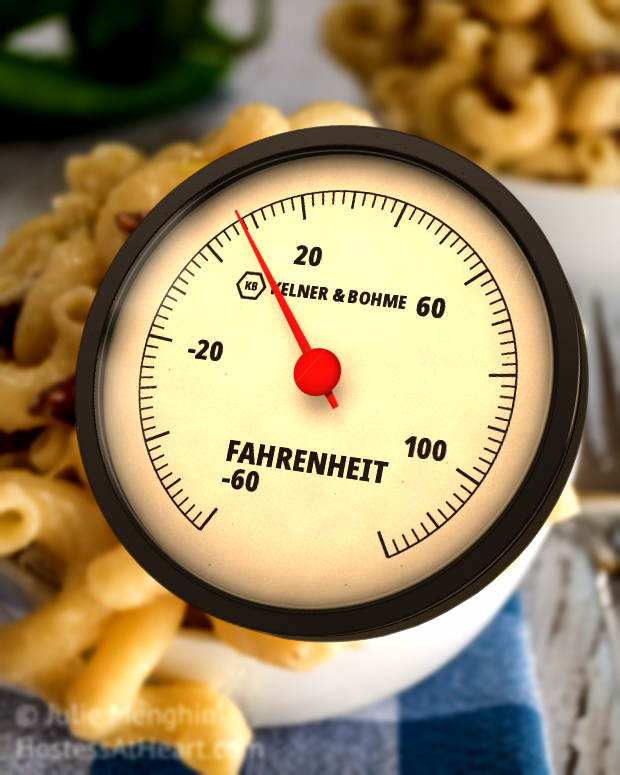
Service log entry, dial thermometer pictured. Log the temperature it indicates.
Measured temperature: 8 °F
